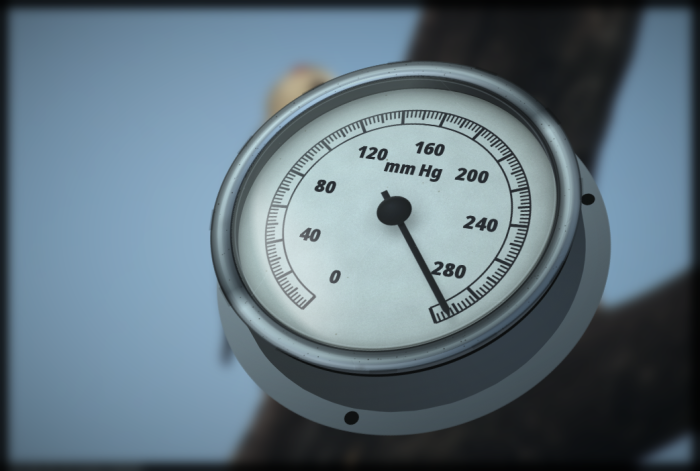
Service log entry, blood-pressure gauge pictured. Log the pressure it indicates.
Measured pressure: 294 mmHg
